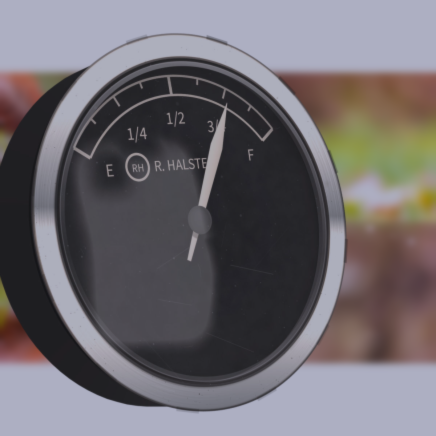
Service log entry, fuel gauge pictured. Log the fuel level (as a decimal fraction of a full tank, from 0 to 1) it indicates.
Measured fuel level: 0.75
